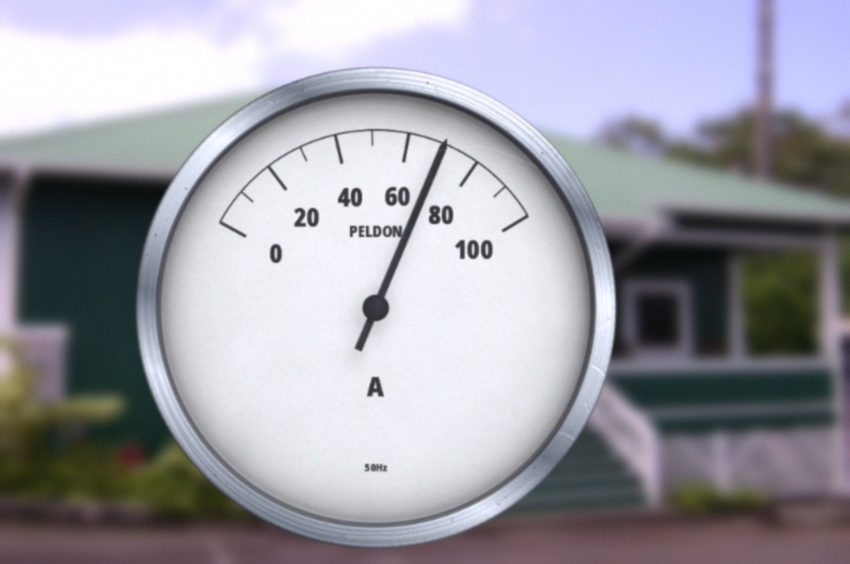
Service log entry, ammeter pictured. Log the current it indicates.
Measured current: 70 A
